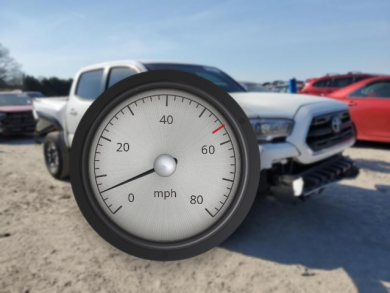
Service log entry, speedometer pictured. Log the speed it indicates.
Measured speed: 6 mph
